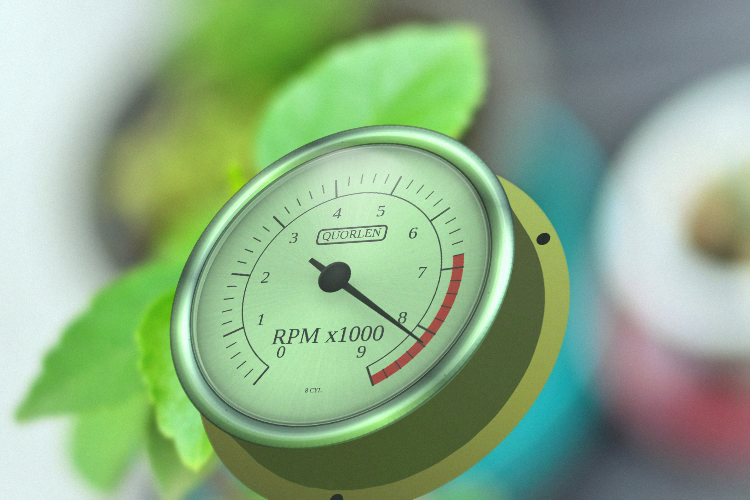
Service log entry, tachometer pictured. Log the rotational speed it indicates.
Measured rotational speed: 8200 rpm
